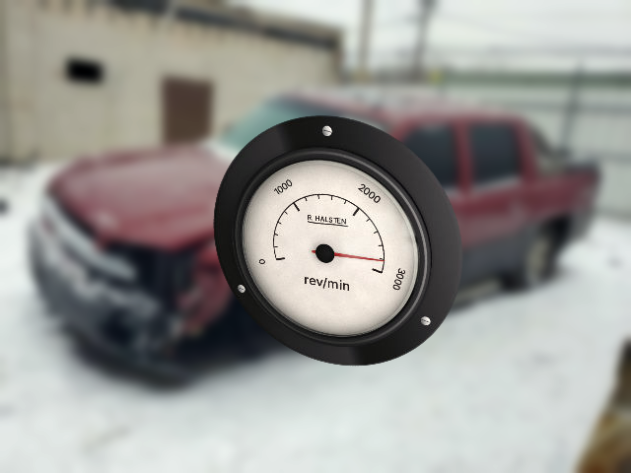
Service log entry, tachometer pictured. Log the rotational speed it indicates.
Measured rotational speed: 2800 rpm
